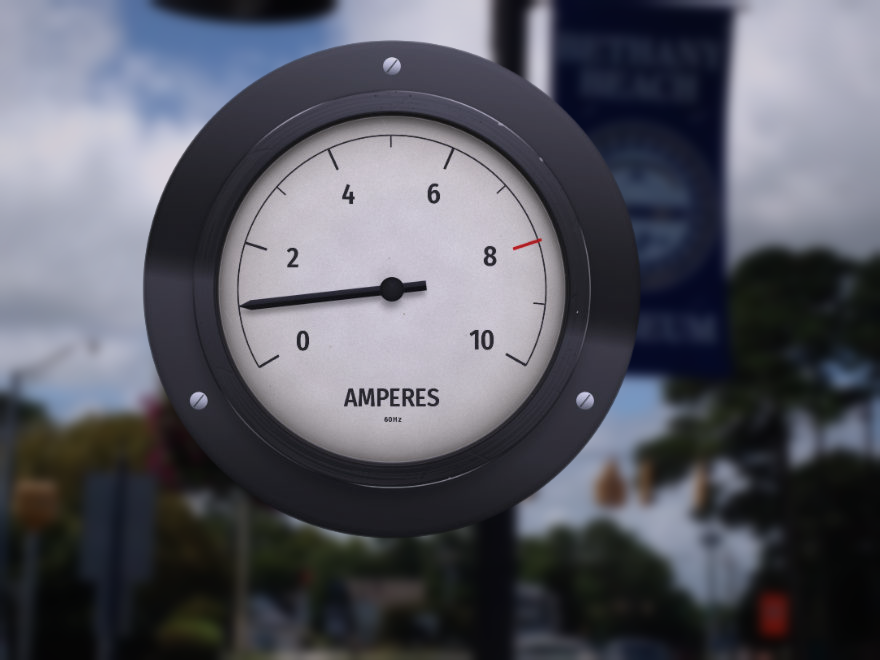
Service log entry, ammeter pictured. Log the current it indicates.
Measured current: 1 A
